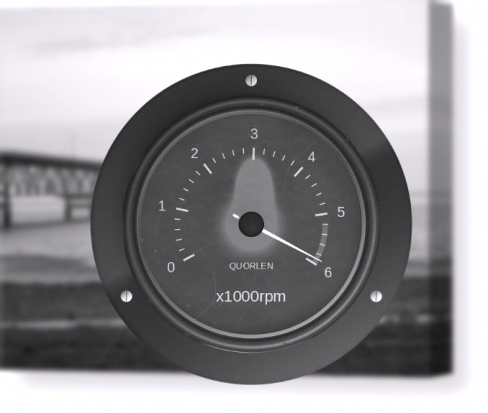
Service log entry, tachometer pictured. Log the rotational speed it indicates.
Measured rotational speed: 5900 rpm
